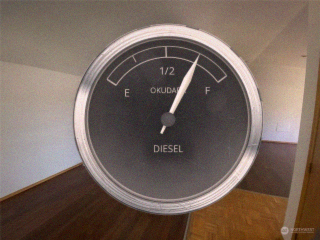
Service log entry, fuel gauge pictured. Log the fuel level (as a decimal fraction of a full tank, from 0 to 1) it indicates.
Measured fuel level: 0.75
